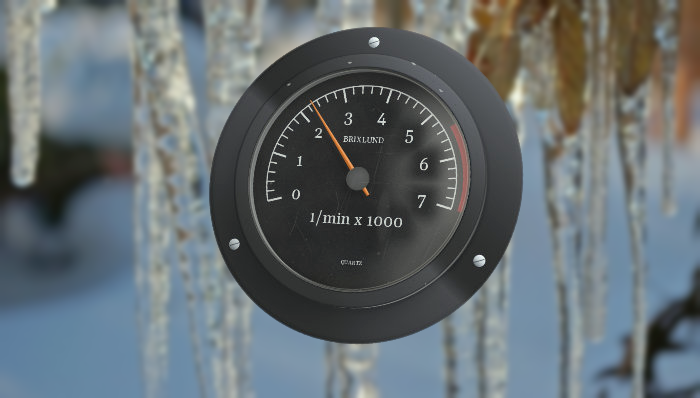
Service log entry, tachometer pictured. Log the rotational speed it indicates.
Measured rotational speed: 2300 rpm
